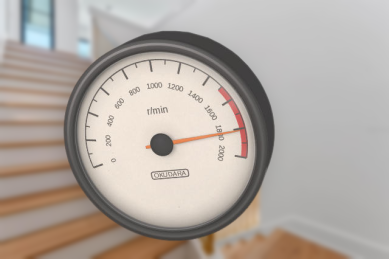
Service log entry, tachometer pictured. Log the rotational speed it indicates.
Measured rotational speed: 1800 rpm
